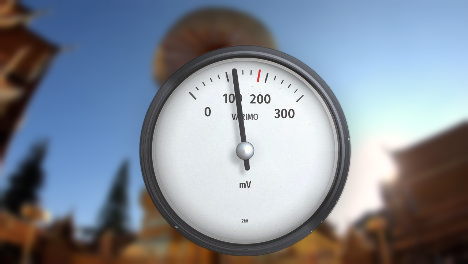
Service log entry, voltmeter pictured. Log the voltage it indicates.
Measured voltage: 120 mV
